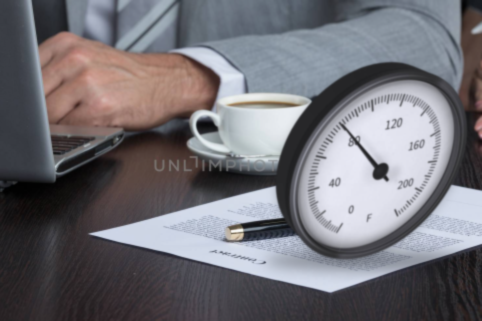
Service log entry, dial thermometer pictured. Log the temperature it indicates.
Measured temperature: 80 °F
